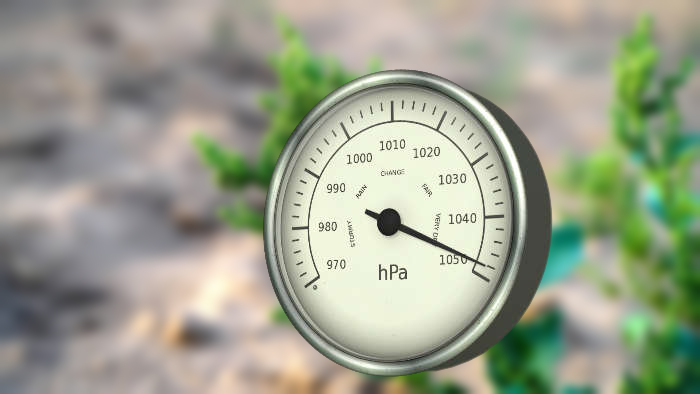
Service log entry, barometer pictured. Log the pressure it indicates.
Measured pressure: 1048 hPa
